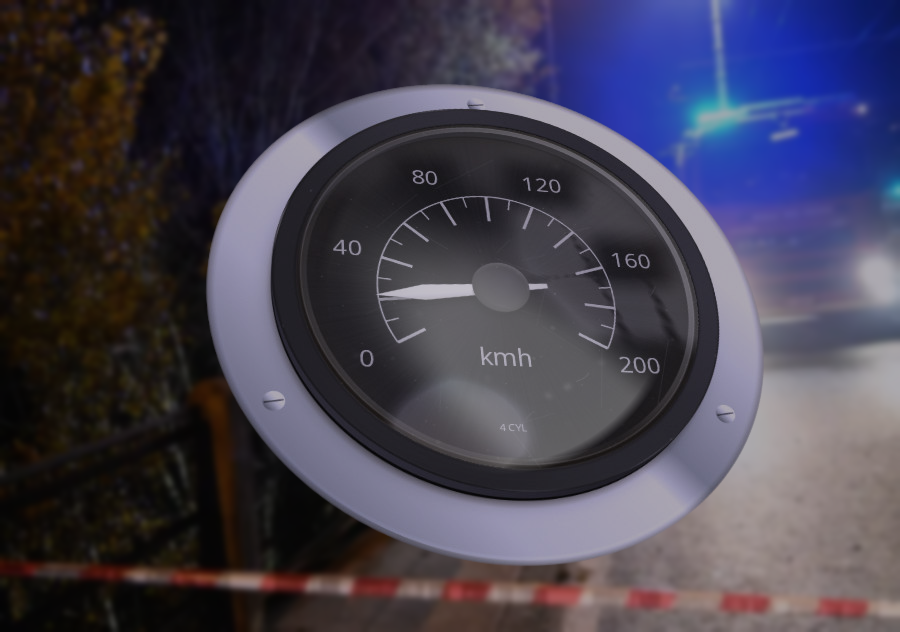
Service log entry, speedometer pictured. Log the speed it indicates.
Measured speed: 20 km/h
